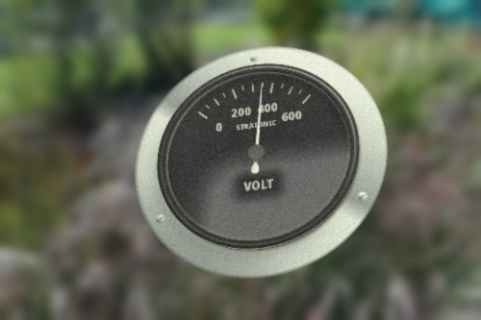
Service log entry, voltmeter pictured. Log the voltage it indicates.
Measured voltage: 350 V
